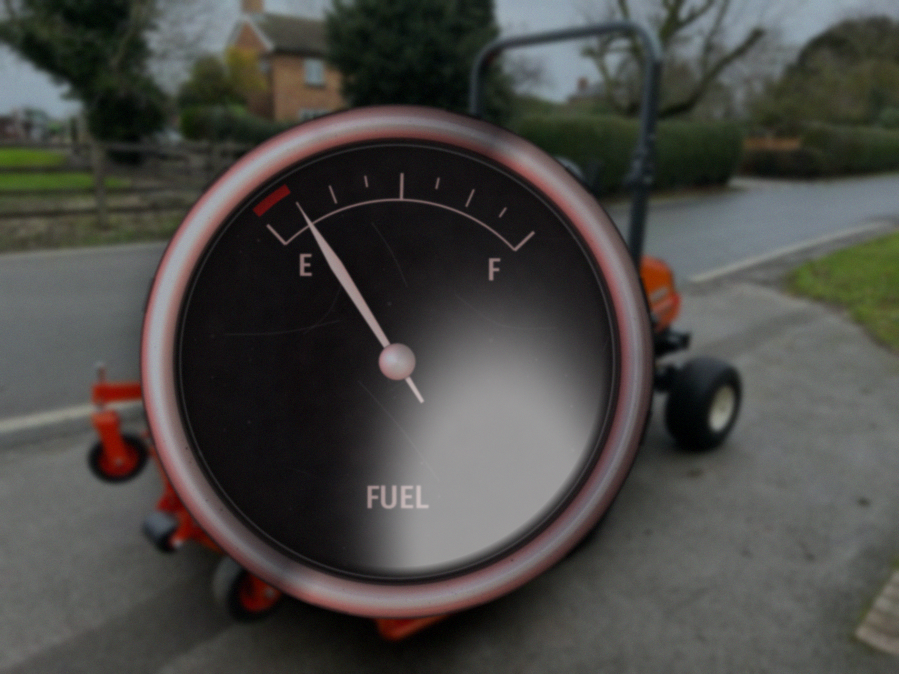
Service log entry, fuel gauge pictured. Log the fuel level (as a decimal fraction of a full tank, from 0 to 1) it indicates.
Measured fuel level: 0.125
